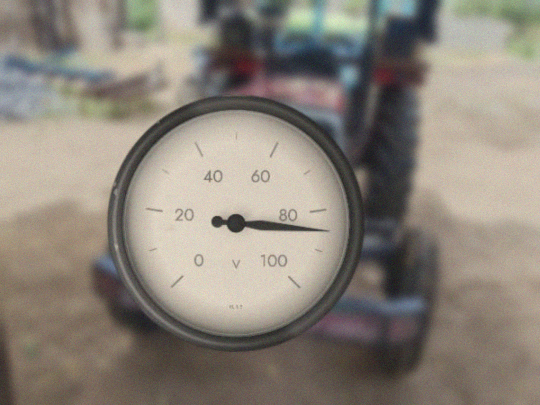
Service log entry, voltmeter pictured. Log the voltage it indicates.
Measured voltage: 85 V
